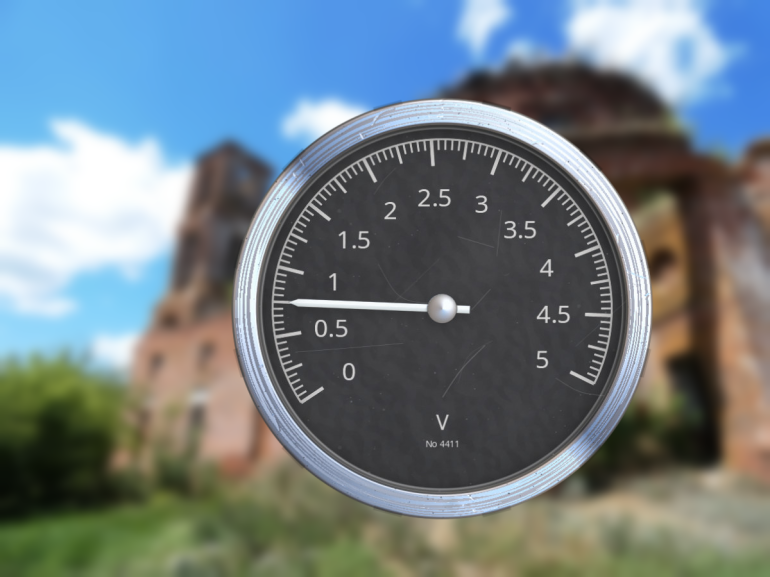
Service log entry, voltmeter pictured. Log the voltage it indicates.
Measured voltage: 0.75 V
